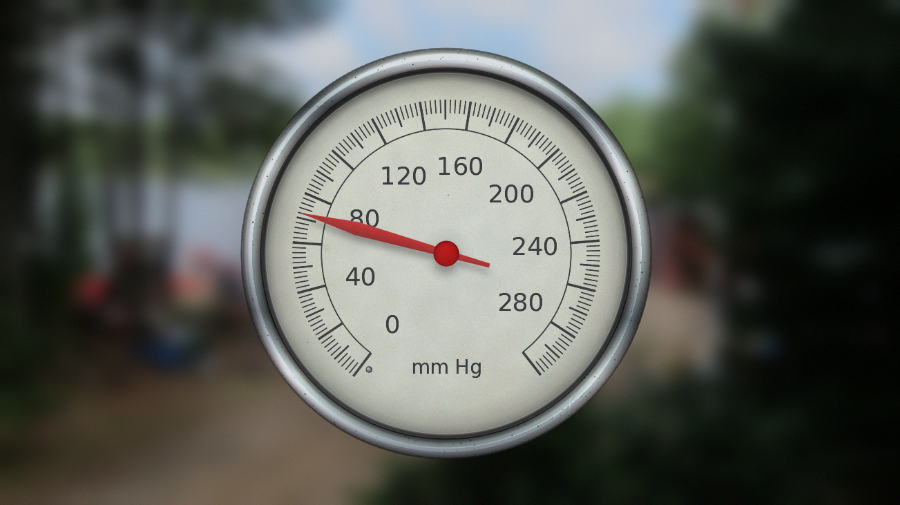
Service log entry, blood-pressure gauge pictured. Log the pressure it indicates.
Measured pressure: 72 mmHg
